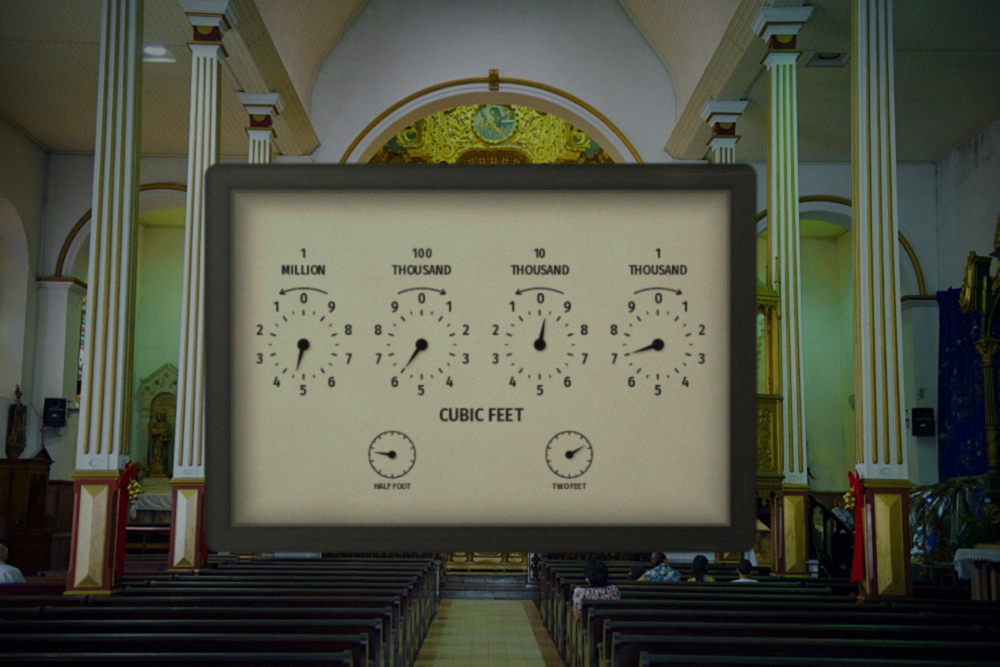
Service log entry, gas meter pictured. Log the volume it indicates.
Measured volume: 459700 ft³
